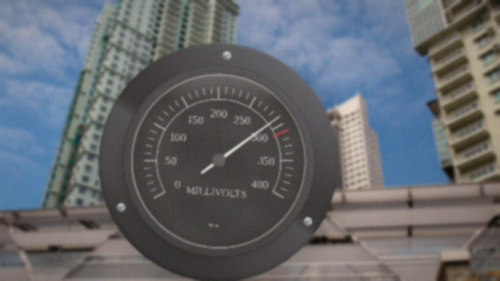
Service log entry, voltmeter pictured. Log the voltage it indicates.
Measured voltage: 290 mV
